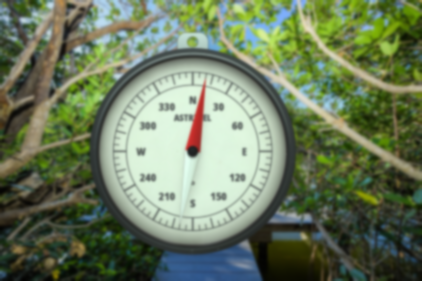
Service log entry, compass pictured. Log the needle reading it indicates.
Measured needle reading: 10 °
